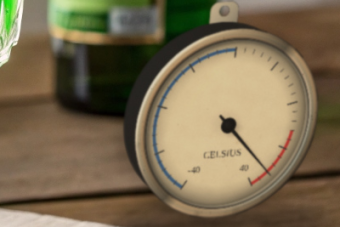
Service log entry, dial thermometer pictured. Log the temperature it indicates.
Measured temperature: 36 °C
